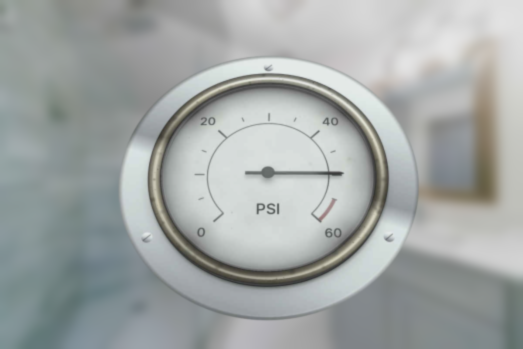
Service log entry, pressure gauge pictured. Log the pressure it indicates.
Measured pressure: 50 psi
